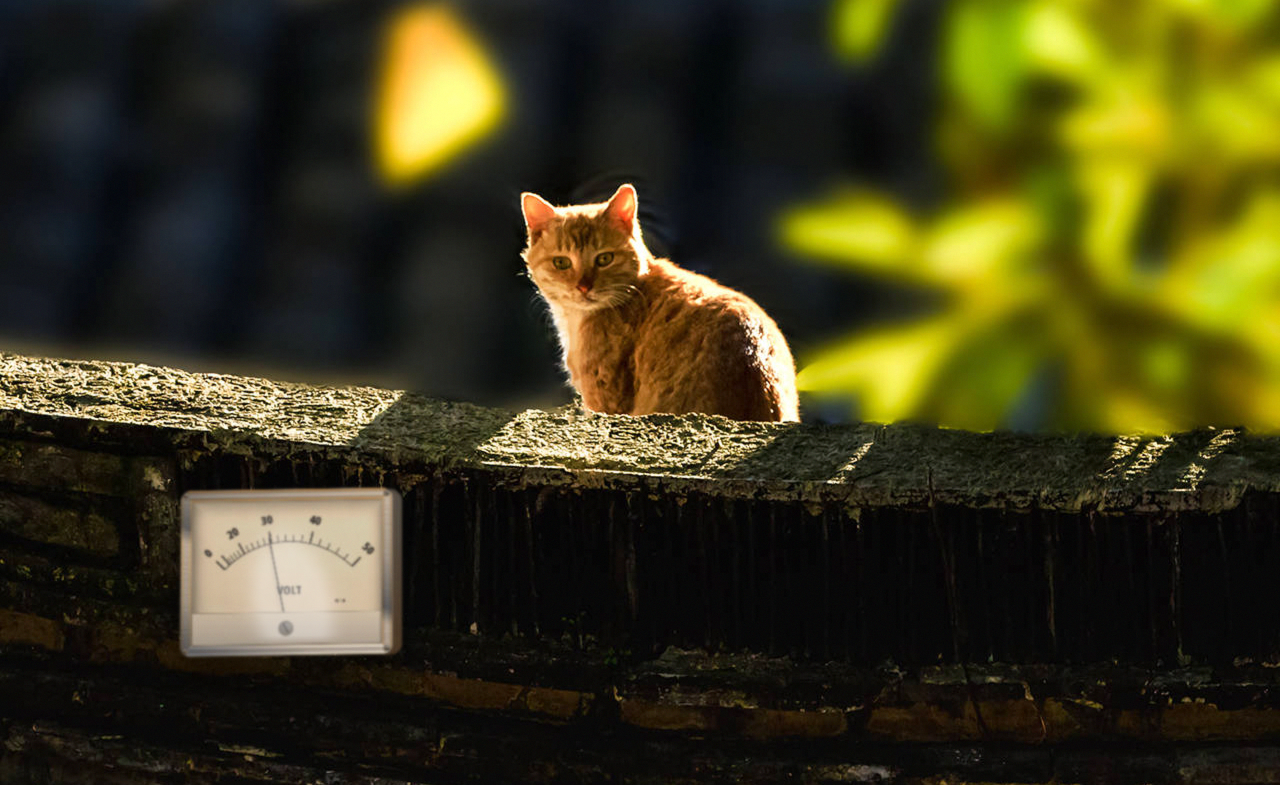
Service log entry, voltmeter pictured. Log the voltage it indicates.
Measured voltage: 30 V
